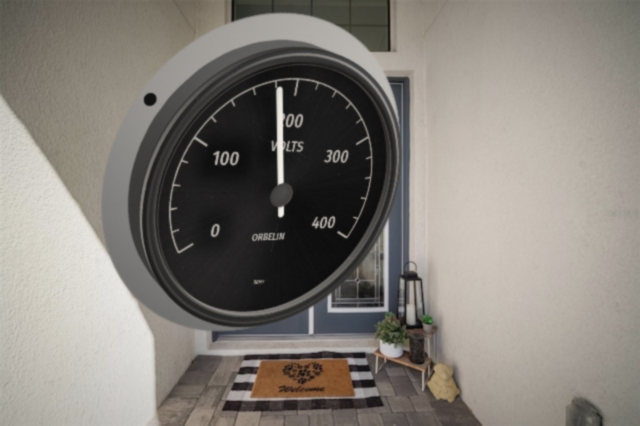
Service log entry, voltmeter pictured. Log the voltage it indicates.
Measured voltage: 180 V
